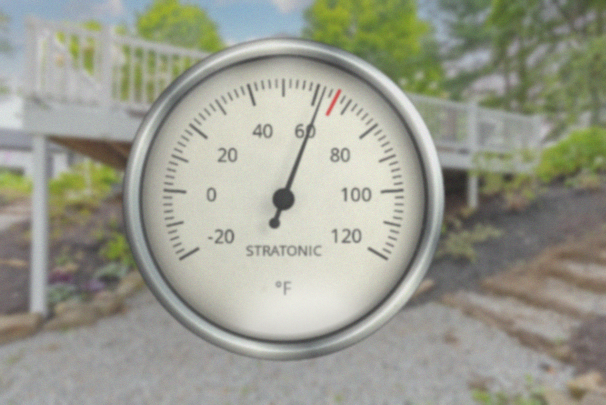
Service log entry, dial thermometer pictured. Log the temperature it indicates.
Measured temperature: 62 °F
